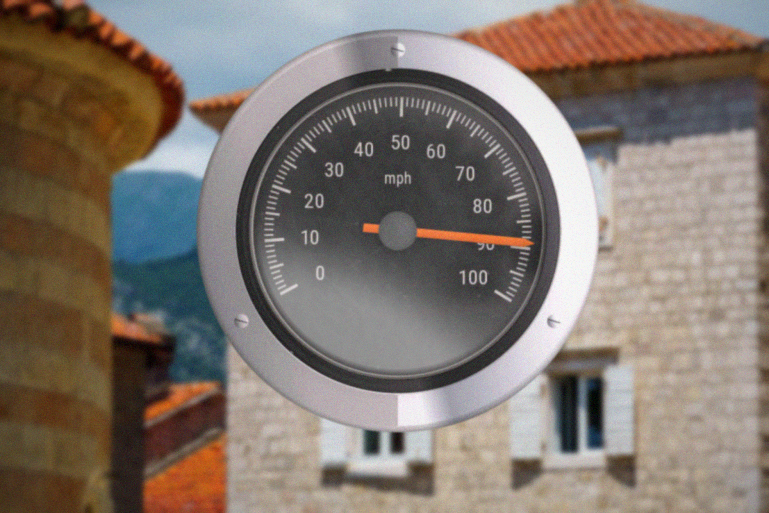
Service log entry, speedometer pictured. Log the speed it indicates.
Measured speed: 89 mph
